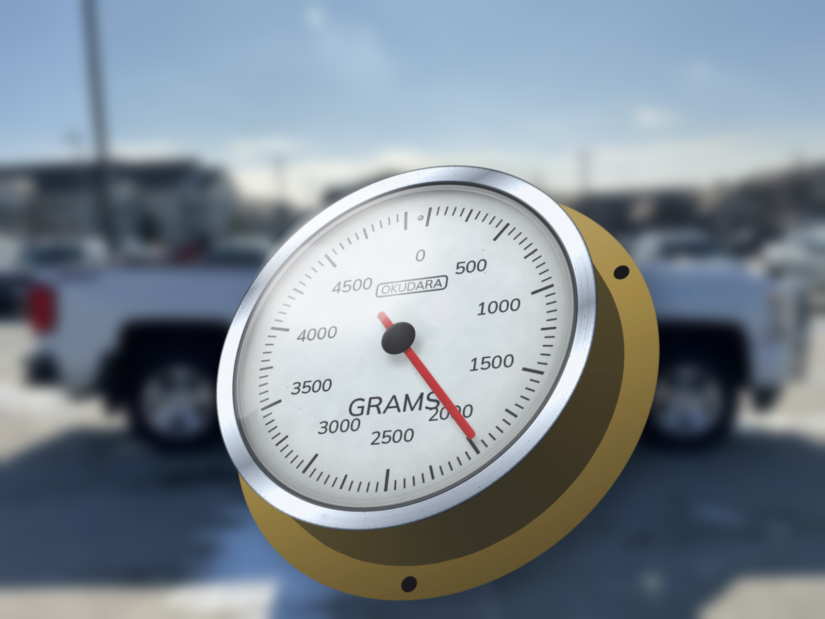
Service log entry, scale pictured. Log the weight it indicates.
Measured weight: 1975 g
